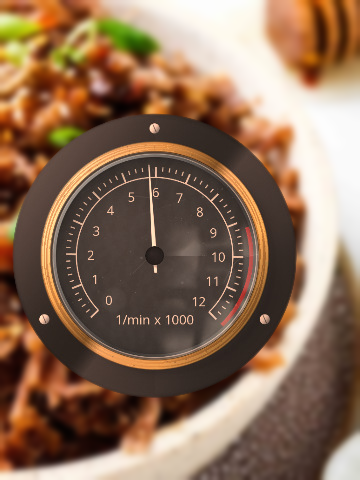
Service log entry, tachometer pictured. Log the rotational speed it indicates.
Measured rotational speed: 5800 rpm
